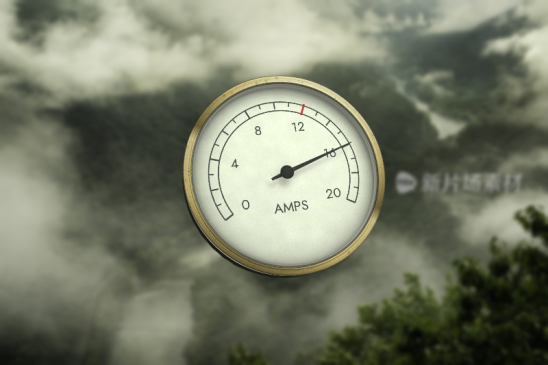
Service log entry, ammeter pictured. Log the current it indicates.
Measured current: 16 A
